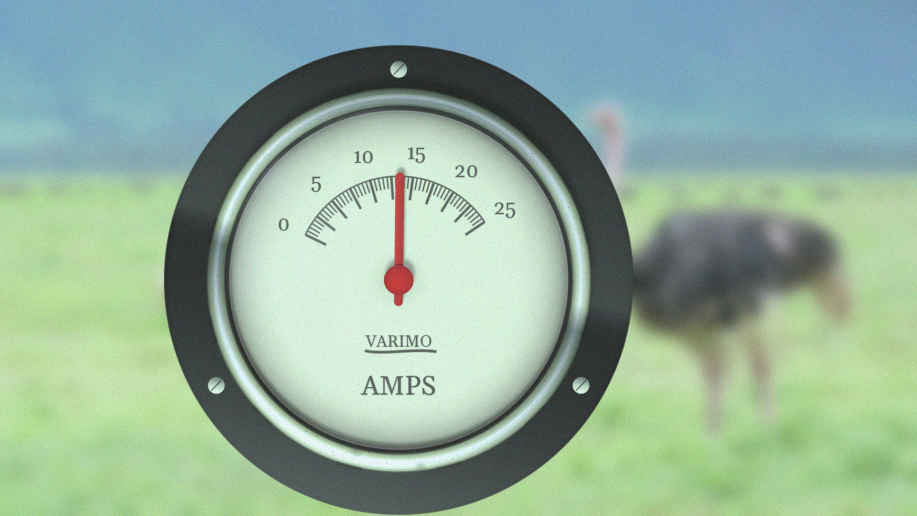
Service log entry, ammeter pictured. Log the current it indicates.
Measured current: 13.5 A
